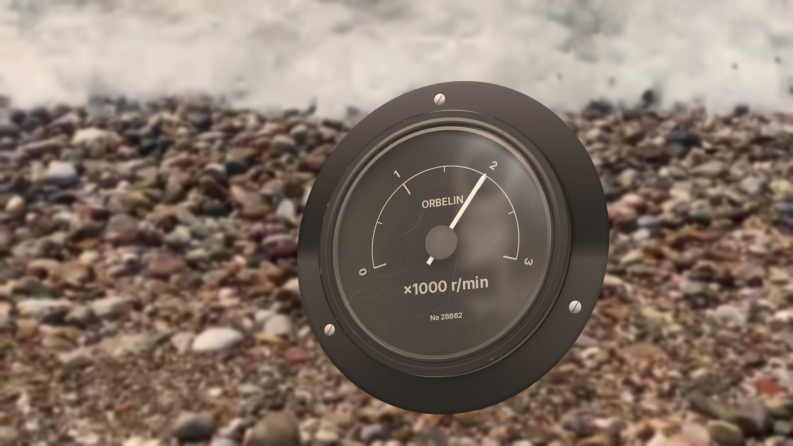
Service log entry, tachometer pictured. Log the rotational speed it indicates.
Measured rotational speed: 2000 rpm
